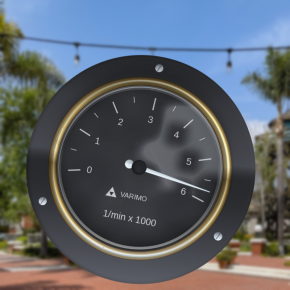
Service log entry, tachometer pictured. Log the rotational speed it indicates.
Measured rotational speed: 5750 rpm
